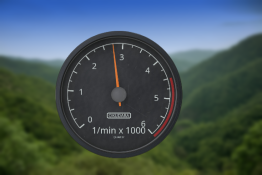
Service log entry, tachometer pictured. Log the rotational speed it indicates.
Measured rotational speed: 2750 rpm
